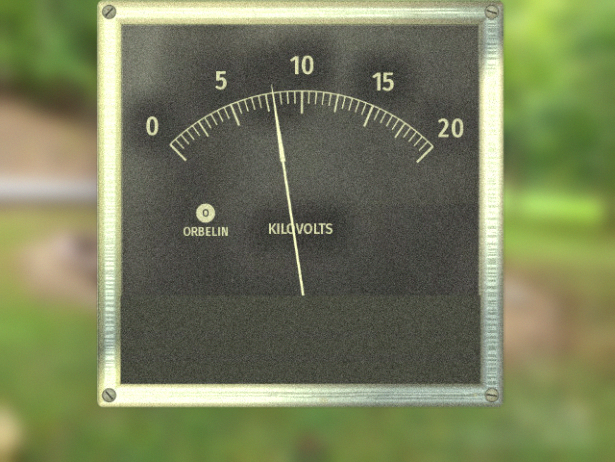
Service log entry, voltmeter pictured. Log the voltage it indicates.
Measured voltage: 8 kV
